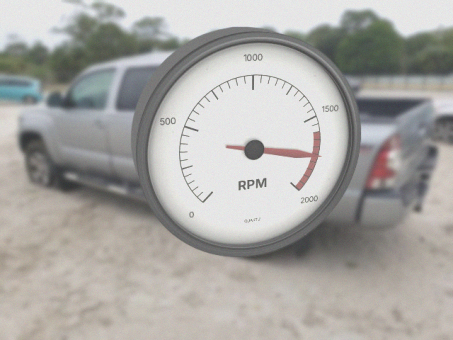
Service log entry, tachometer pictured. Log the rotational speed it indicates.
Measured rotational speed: 1750 rpm
